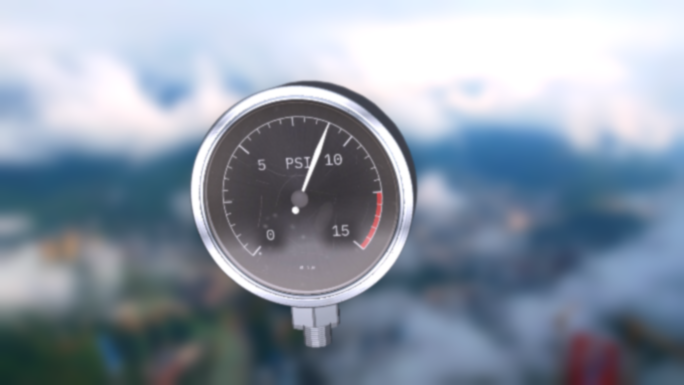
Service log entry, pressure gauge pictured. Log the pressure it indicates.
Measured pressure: 9 psi
